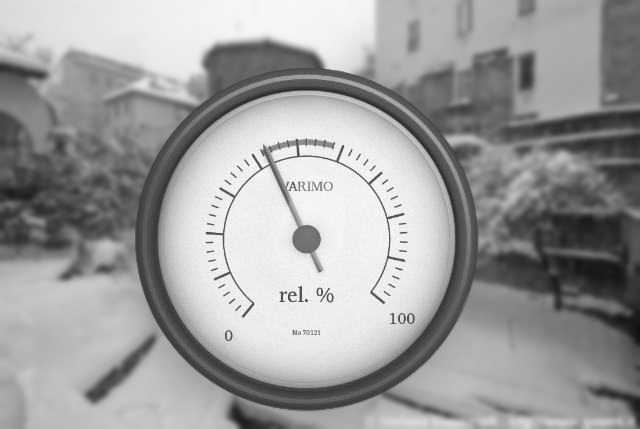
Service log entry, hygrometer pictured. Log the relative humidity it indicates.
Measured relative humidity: 43 %
